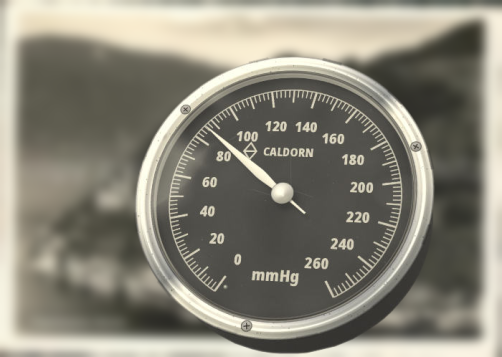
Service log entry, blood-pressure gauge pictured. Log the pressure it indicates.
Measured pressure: 86 mmHg
